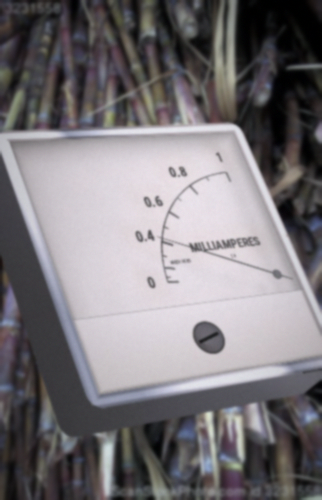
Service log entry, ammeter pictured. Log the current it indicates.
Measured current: 0.4 mA
